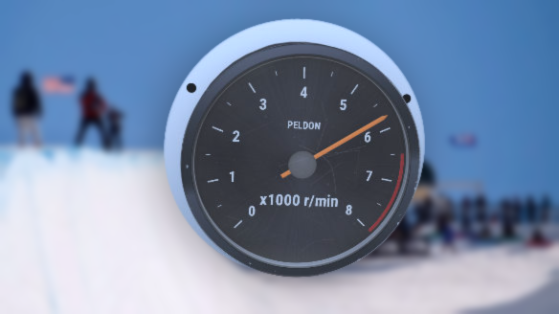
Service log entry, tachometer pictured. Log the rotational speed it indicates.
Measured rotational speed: 5750 rpm
